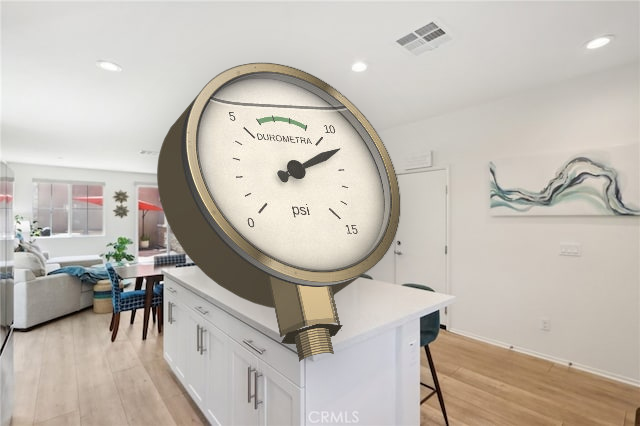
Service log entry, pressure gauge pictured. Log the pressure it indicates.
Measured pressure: 11 psi
